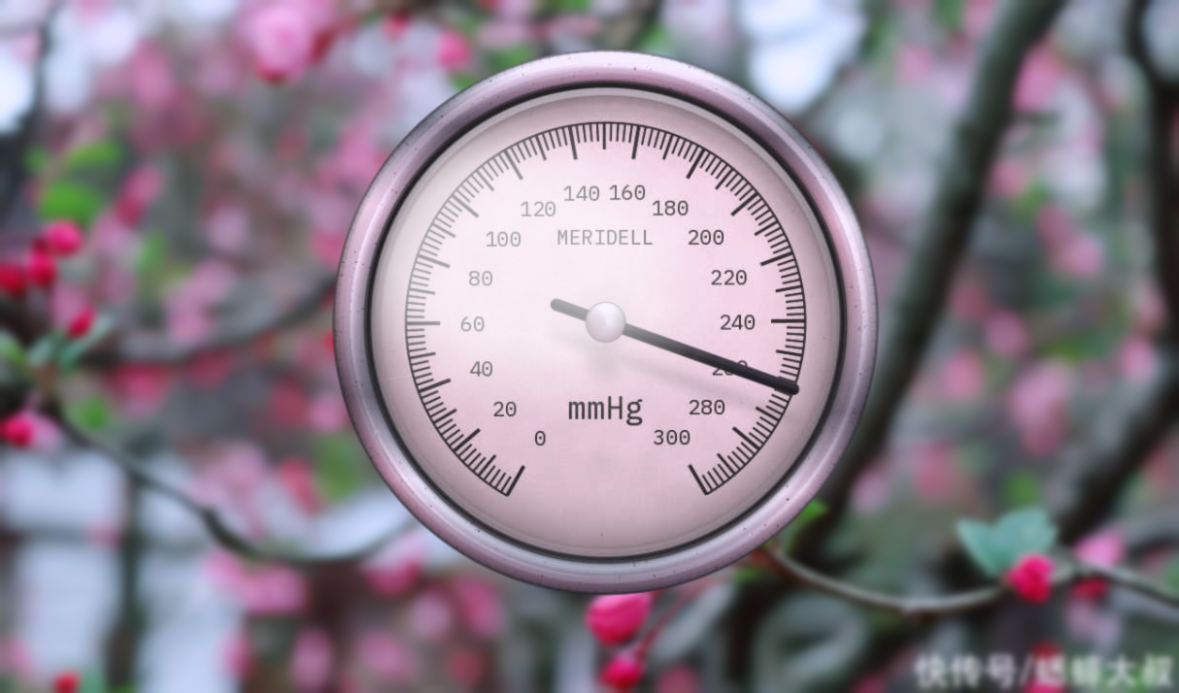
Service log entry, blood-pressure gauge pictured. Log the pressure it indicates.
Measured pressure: 260 mmHg
